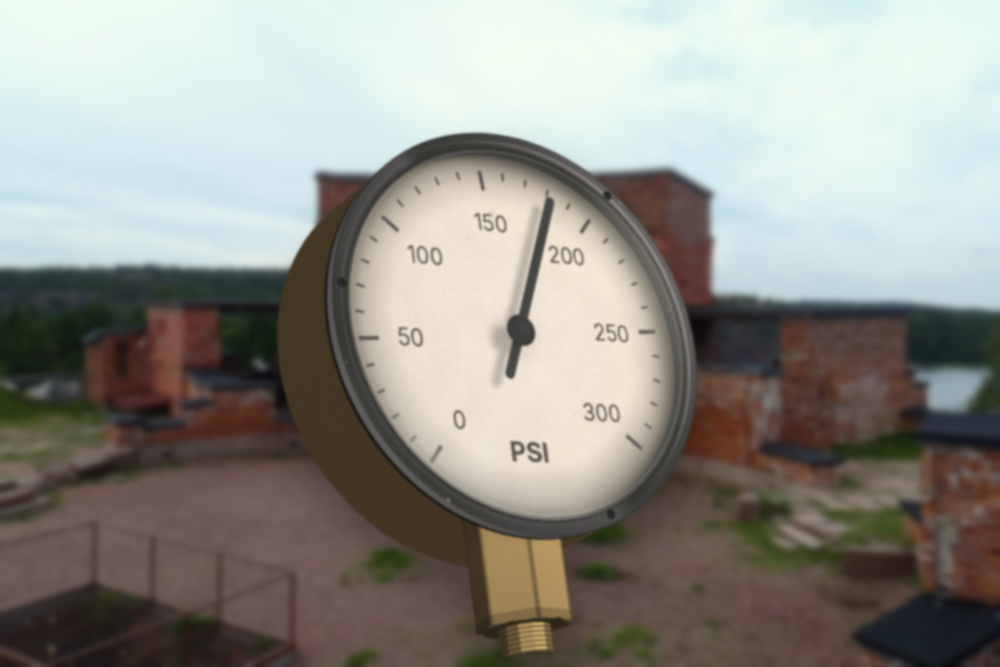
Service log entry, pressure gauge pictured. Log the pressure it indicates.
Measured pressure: 180 psi
